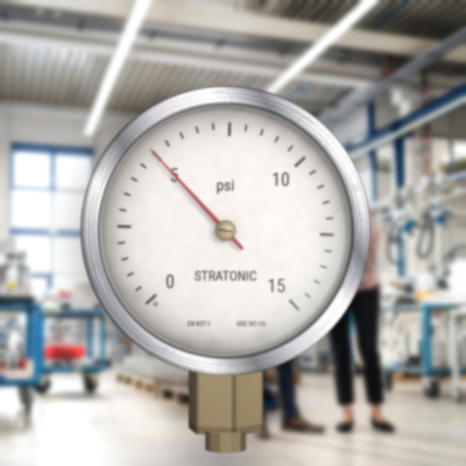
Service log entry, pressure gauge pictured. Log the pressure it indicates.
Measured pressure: 5 psi
